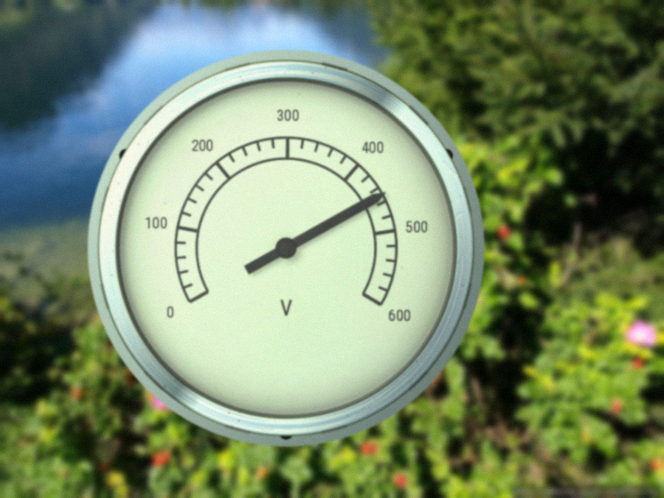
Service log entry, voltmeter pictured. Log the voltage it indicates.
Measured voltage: 450 V
